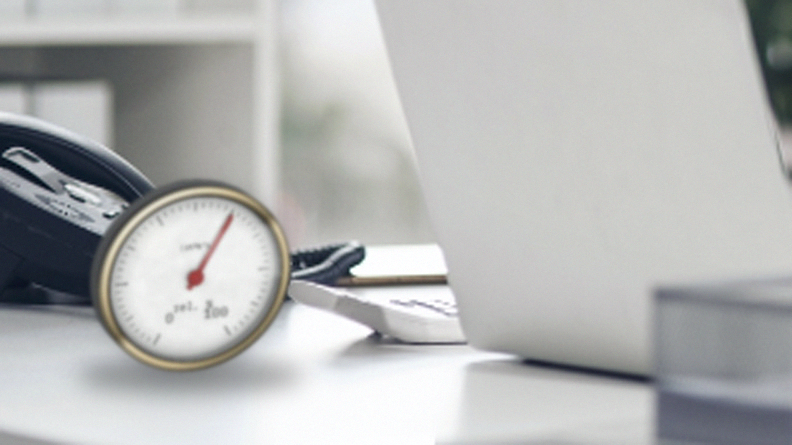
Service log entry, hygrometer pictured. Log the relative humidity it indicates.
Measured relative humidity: 60 %
